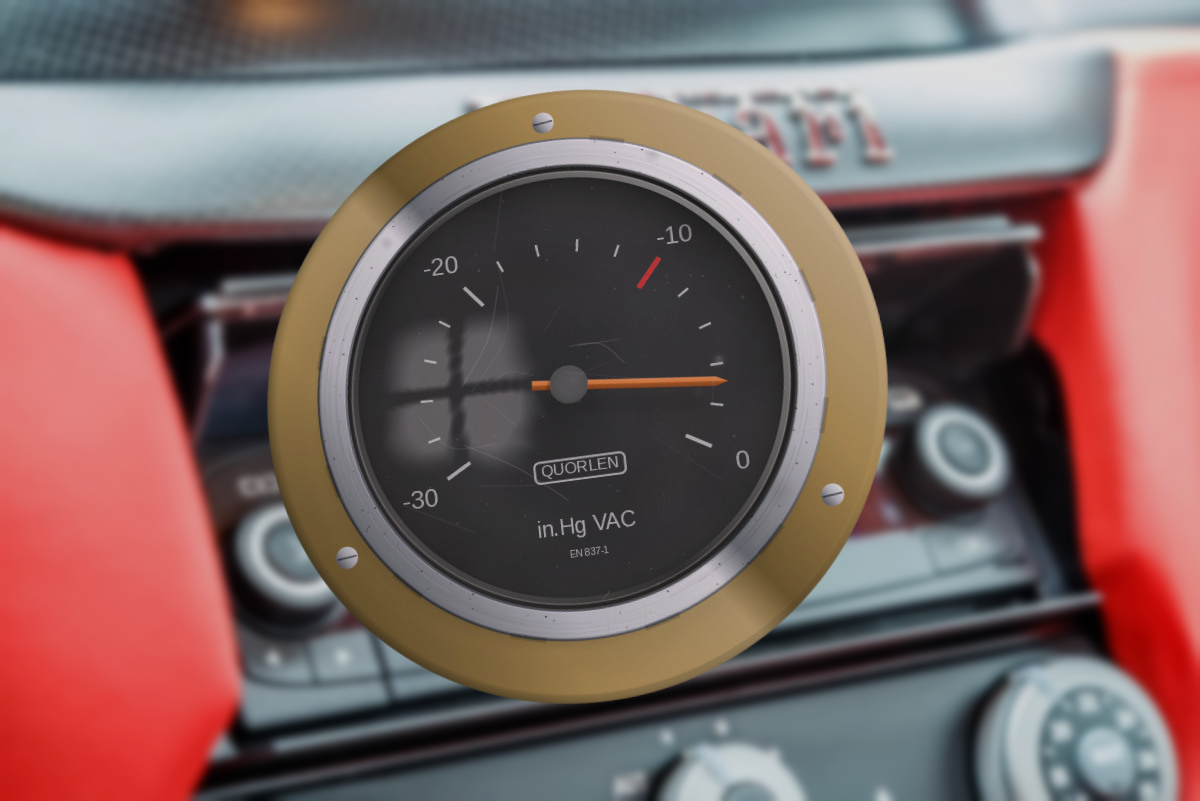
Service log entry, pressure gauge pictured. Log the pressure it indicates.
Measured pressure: -3 inHg
